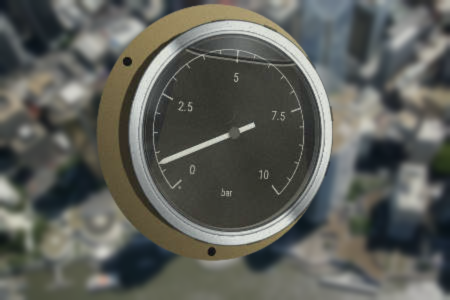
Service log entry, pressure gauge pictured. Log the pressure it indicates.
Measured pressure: 0.75 bar
